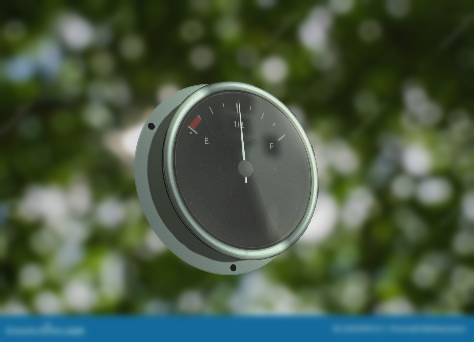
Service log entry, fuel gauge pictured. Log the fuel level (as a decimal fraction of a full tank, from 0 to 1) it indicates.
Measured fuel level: 0.5
